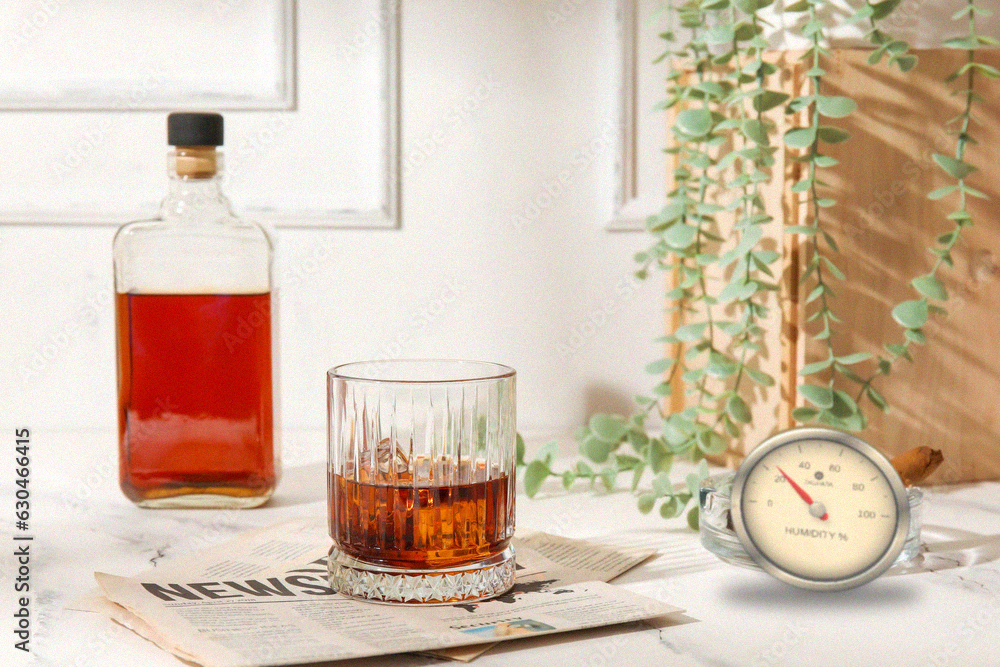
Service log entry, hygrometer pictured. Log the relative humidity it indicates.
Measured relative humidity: 25 %
